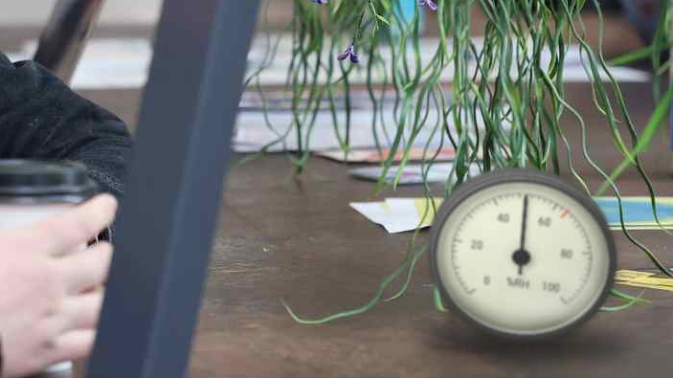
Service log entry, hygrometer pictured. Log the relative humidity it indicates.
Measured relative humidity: 50 %
